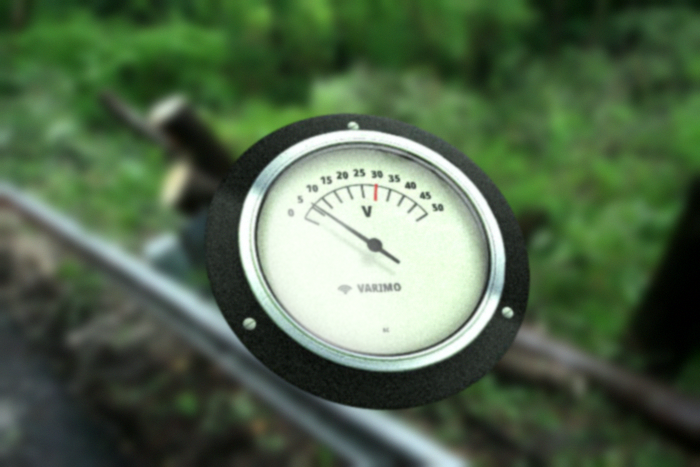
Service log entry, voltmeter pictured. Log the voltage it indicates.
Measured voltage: 5 V
